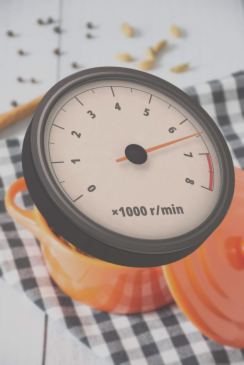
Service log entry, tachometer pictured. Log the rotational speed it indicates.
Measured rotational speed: 6500 rpm
